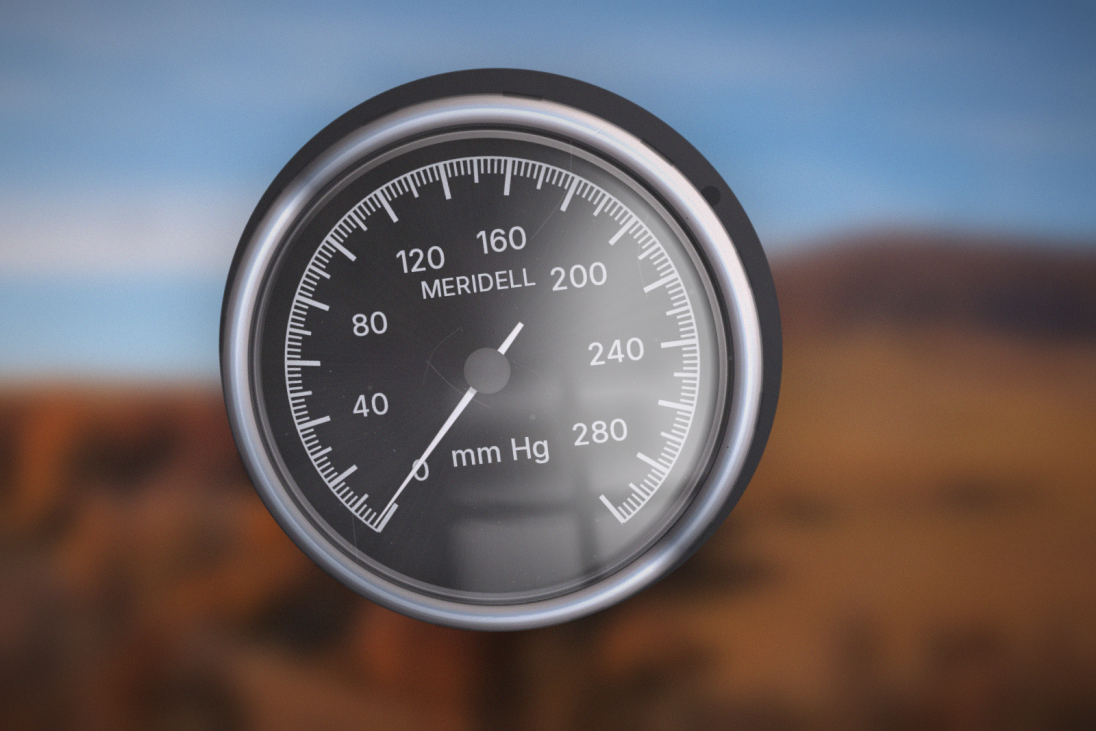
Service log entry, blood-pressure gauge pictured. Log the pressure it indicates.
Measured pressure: 2 mmHg
